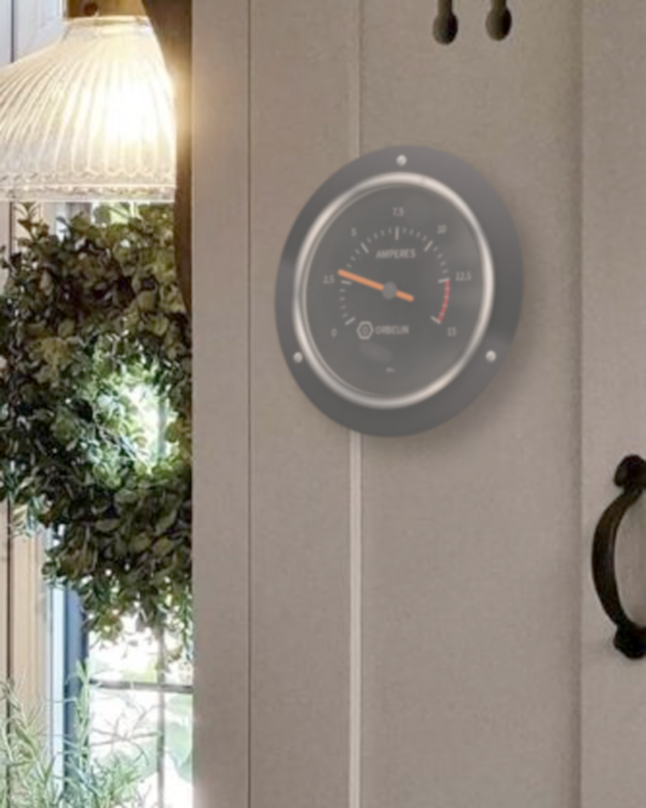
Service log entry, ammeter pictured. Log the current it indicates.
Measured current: 3 A
